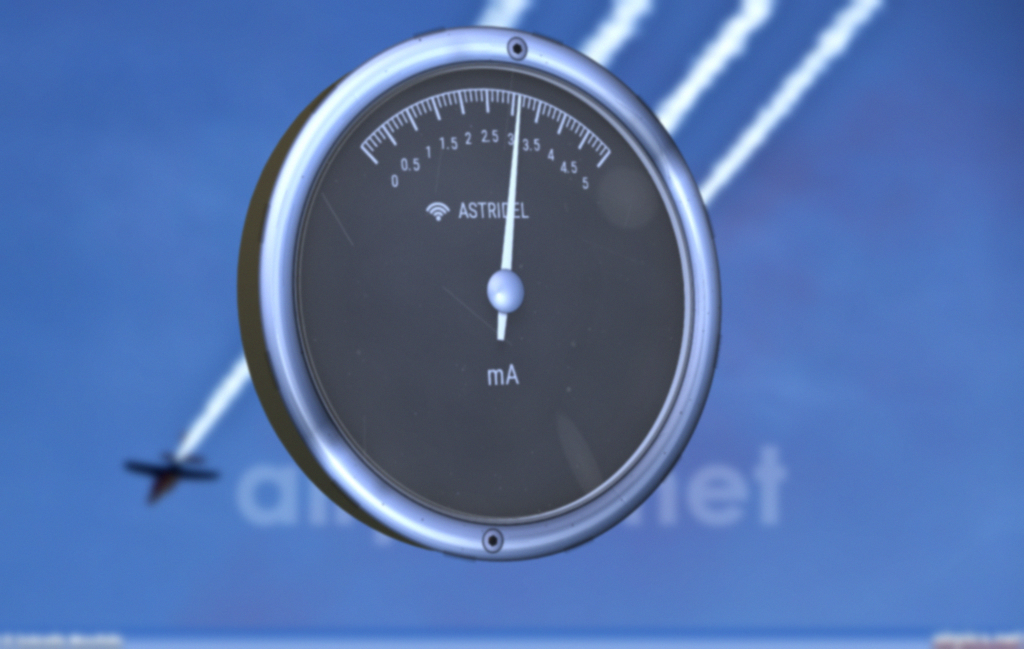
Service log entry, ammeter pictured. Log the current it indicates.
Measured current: 3 mA
